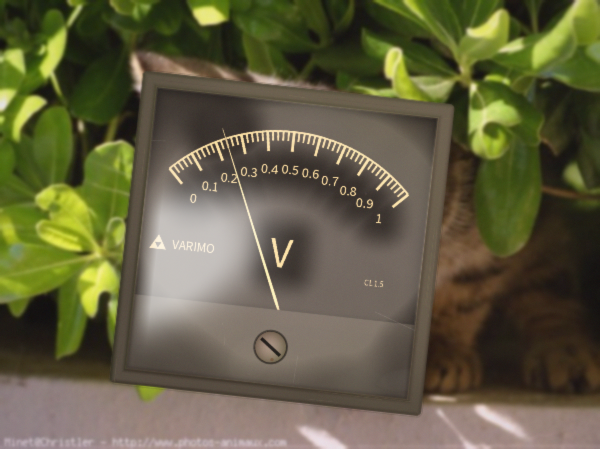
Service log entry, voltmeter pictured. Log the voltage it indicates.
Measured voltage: 0.24 V
